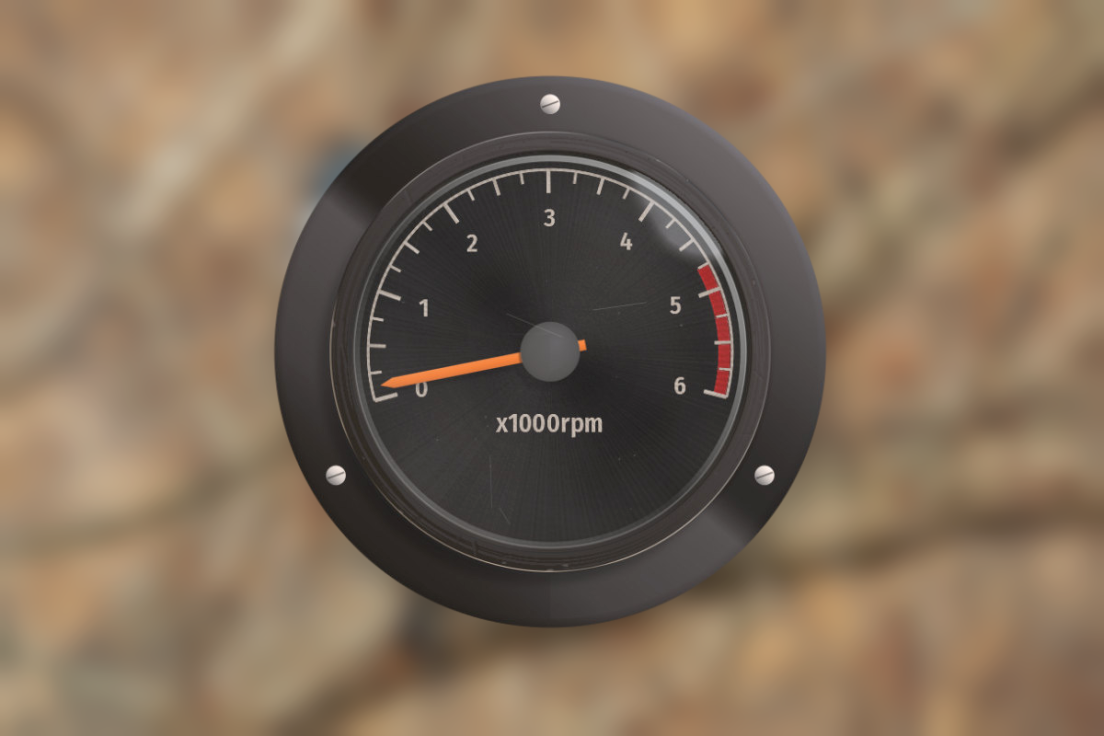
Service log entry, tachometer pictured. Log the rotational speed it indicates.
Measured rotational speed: 125 rpm
